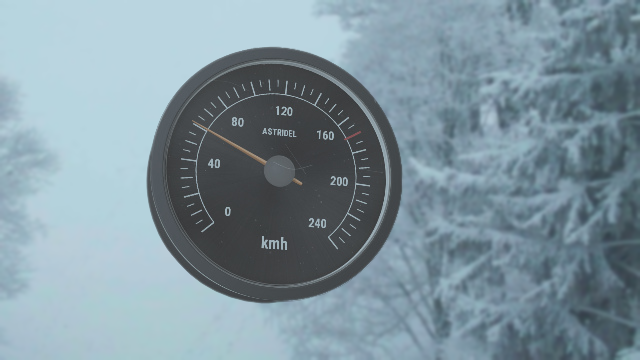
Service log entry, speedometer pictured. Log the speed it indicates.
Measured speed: 60 km/h
